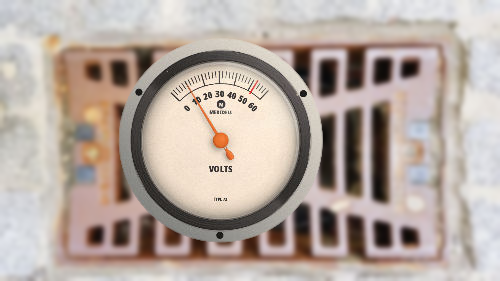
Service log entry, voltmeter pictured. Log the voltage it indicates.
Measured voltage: 10 V
